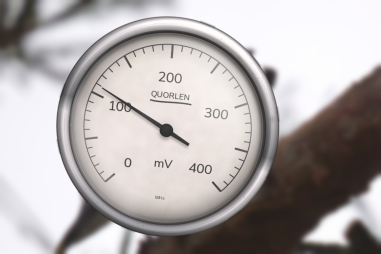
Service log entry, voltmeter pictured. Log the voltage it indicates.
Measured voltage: 110 mV
